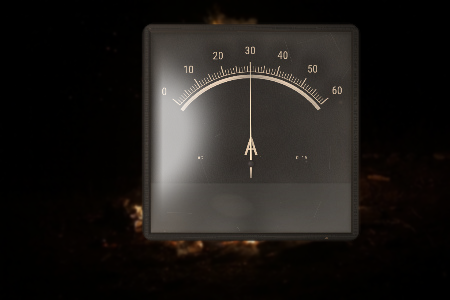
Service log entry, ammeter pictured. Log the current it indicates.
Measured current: 30 A
